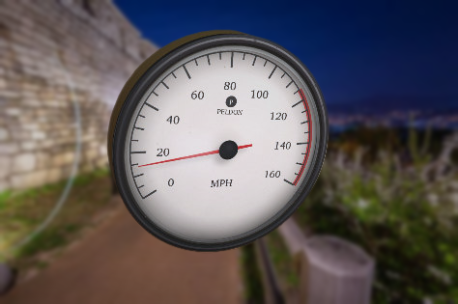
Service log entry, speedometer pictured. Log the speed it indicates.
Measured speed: 15 mph
